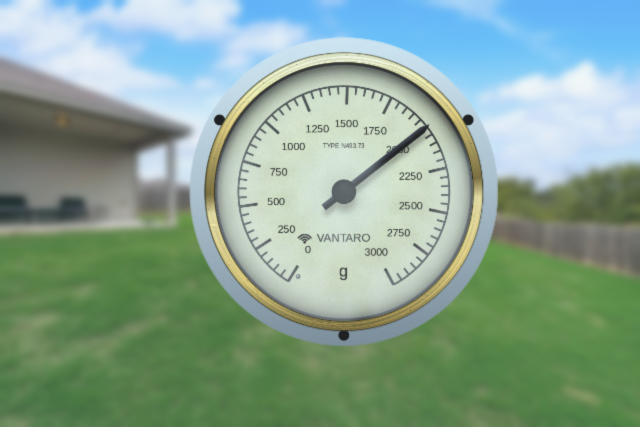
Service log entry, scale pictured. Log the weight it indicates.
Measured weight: 2000 g
